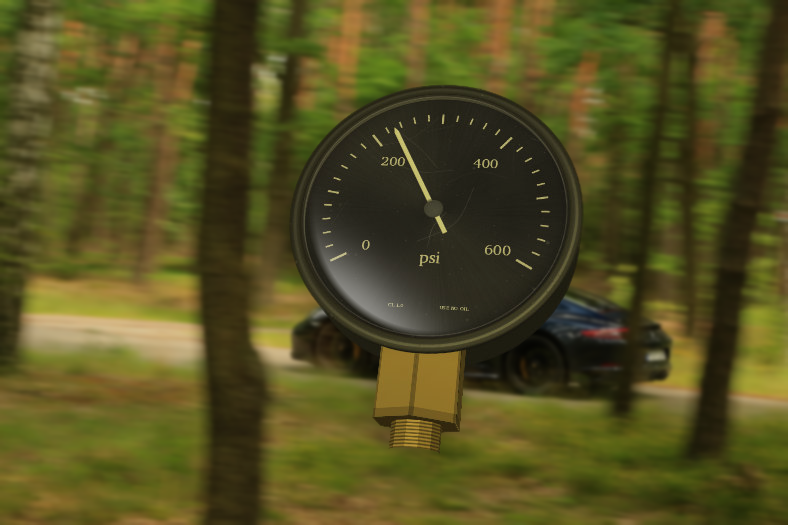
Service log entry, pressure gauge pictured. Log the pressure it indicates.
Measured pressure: 230 psi
